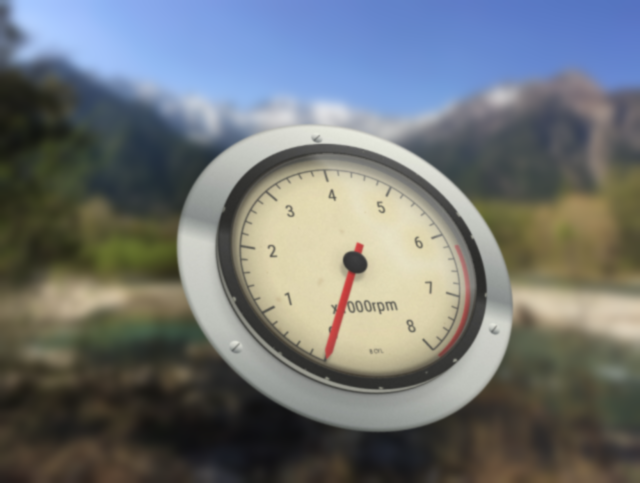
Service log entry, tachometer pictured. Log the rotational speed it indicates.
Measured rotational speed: 0 rpm
